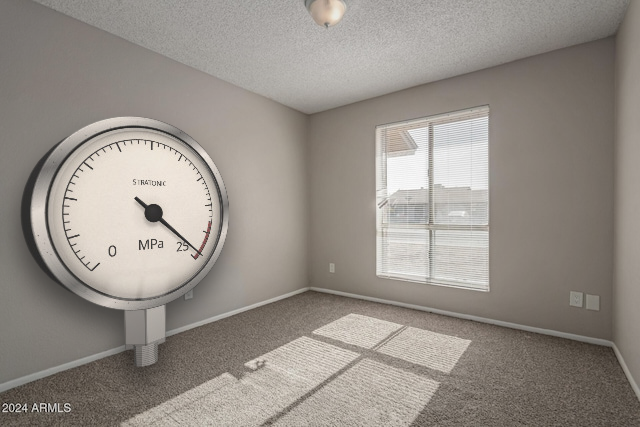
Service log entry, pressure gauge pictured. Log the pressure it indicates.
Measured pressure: 24.5 MPa
